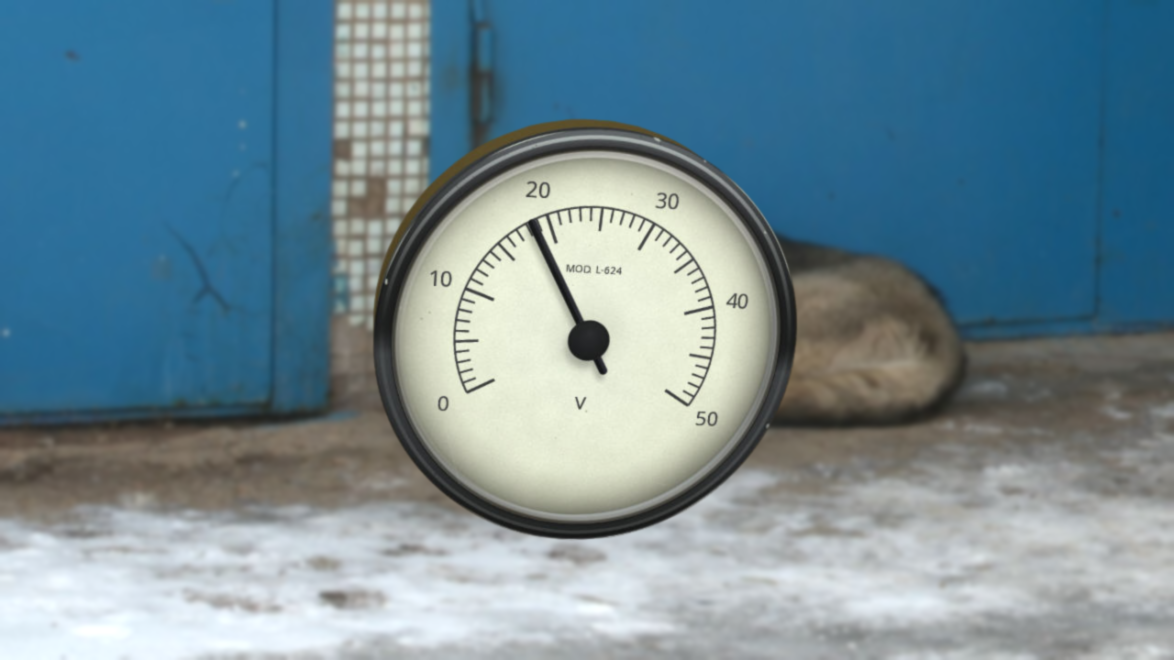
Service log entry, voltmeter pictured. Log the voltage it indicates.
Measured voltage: 18.5 V
